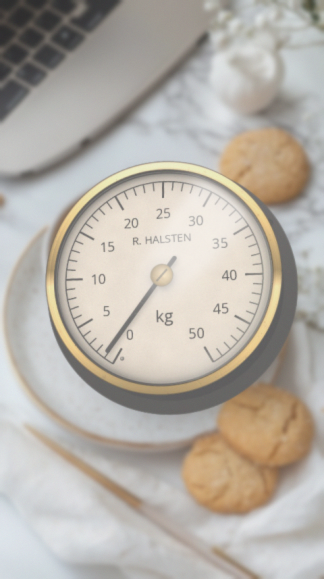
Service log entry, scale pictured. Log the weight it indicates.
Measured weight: 1 kg
